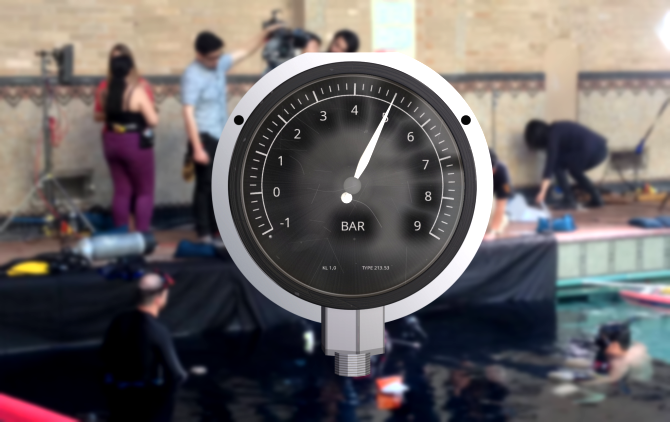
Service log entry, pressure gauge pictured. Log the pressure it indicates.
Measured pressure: 5 bar
